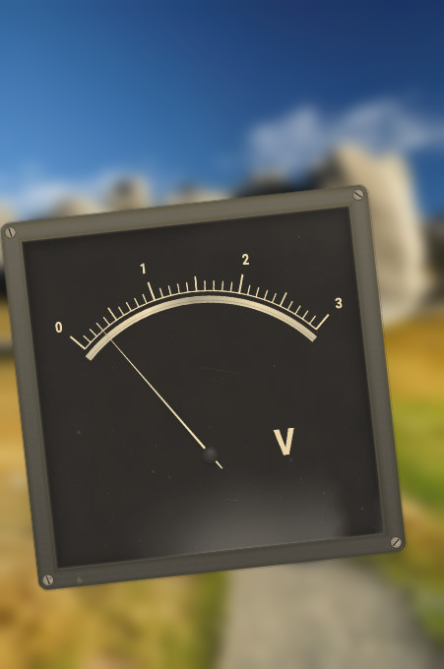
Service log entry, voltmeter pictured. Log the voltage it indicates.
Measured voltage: 0.3 V
